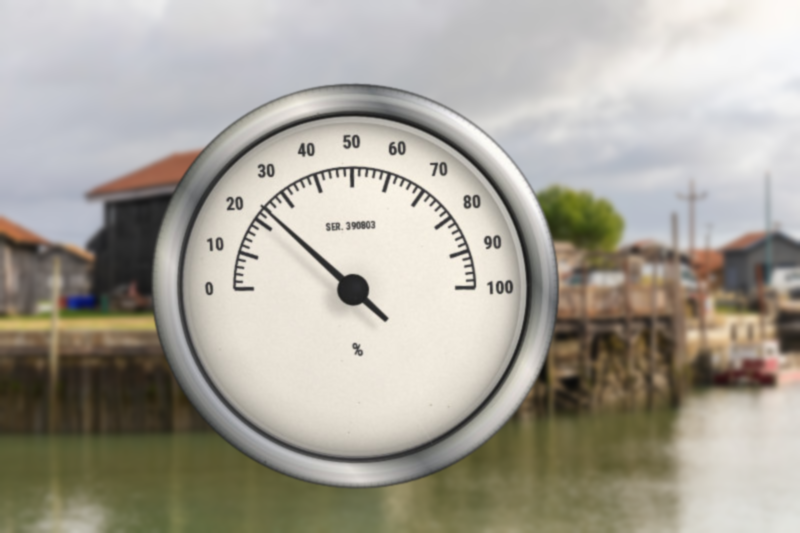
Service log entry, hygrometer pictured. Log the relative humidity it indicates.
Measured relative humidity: 24 %
